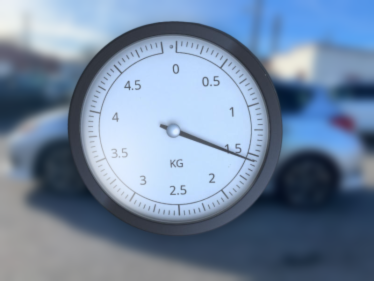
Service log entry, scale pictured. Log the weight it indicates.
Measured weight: 1.55 kg
